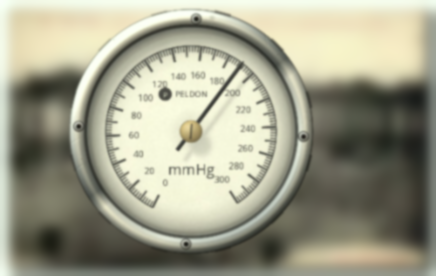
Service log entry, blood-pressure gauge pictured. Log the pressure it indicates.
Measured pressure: 190 mmHg
